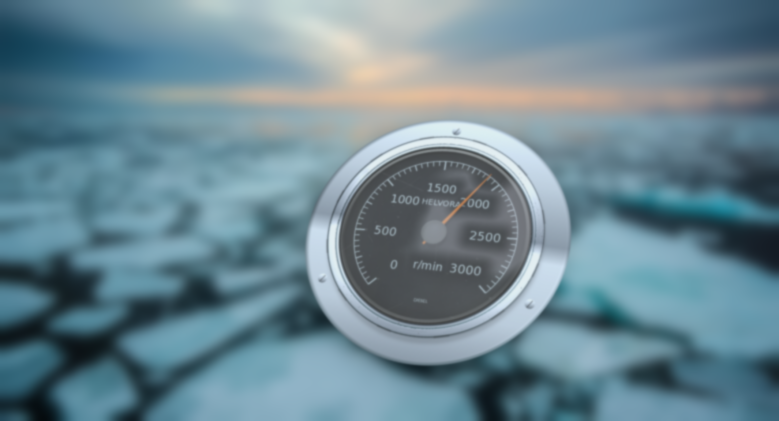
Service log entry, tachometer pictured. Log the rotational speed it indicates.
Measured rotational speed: 1900 rpm
